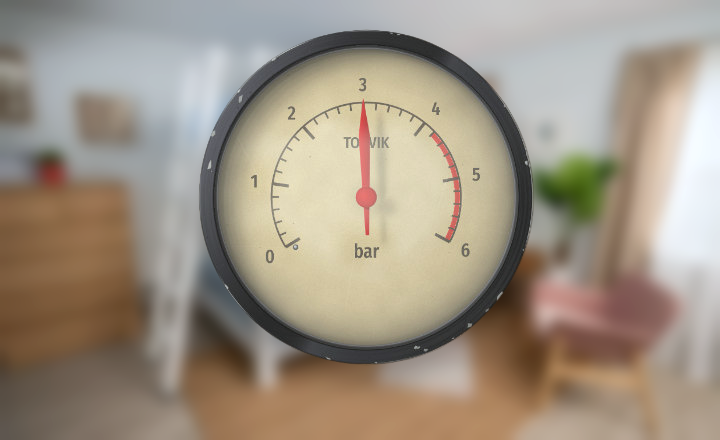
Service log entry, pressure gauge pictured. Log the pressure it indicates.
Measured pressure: 3 bar
